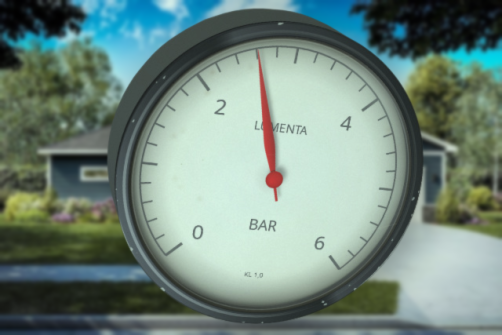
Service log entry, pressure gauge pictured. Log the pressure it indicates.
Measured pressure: 2.6 bar
